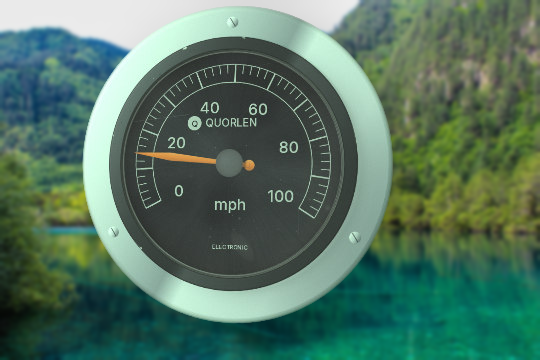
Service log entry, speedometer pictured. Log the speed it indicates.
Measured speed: 14 mph
